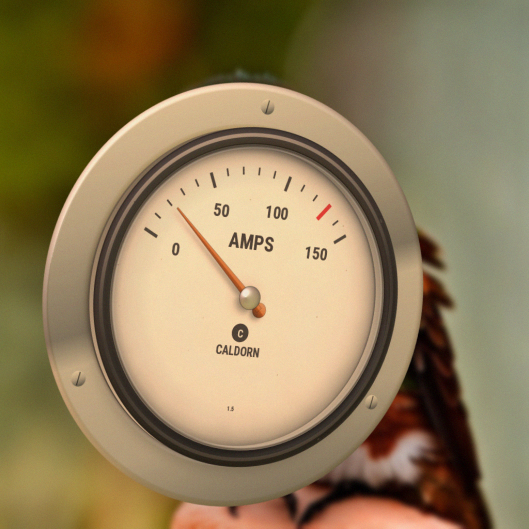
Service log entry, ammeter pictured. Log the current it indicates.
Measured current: 20 A
